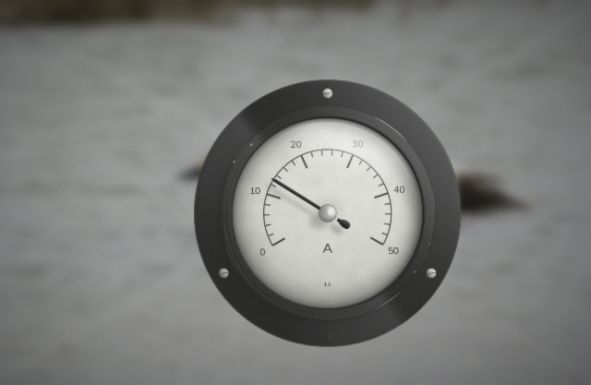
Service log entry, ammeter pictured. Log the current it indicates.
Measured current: 13 A
